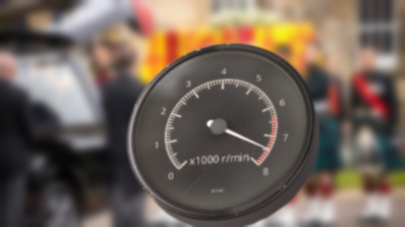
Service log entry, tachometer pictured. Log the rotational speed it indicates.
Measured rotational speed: 7500 rpm
